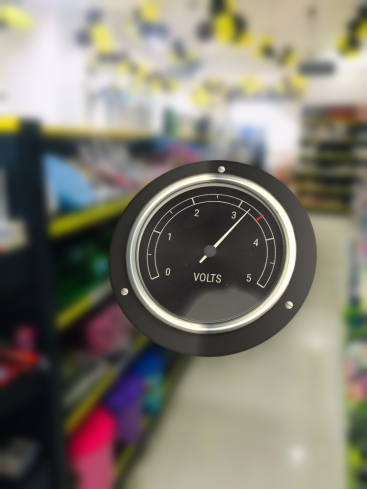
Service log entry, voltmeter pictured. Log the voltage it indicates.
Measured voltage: 3.25 V
